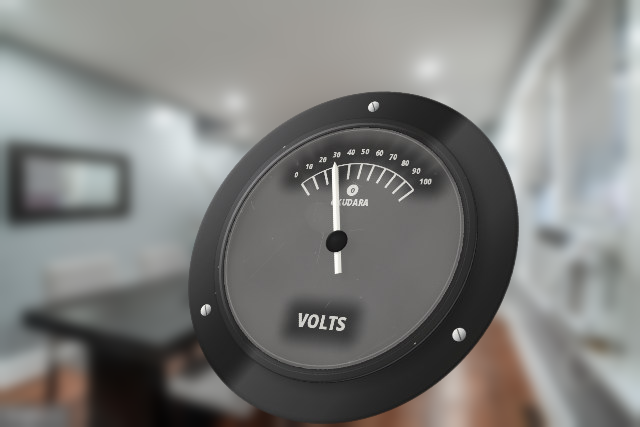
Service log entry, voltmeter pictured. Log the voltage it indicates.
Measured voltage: 30 V
